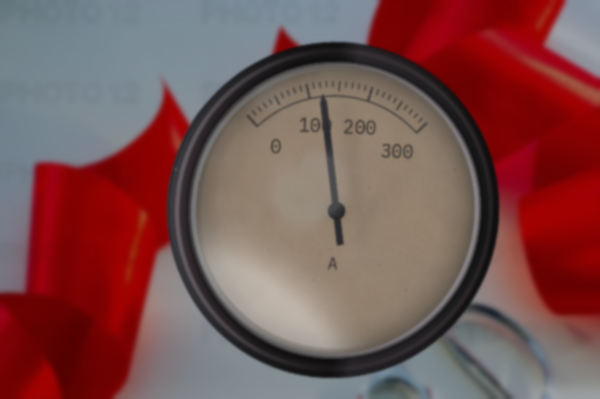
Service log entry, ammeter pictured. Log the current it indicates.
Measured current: 120 A
